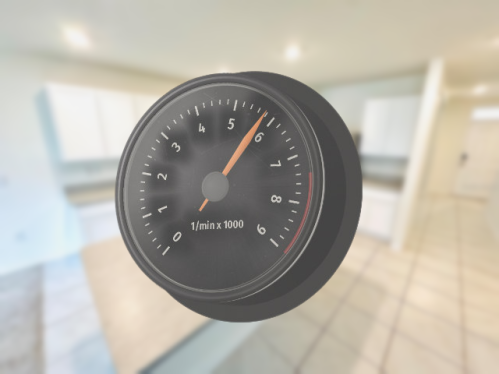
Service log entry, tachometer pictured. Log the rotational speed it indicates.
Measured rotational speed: 5800 rpm
